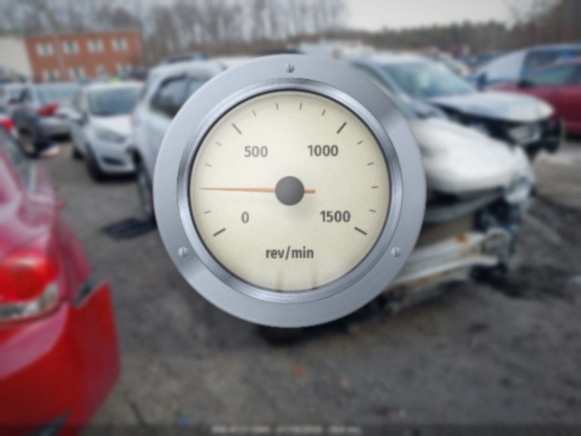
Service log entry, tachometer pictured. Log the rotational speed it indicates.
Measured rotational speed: 200 rpm
